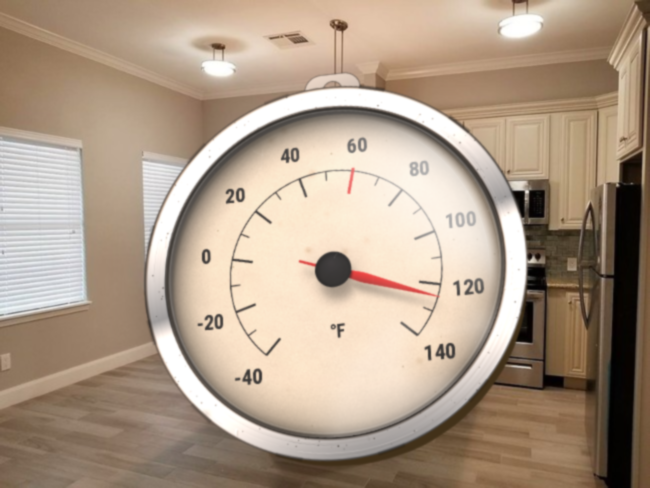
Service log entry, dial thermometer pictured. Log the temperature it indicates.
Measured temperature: 125 °F
